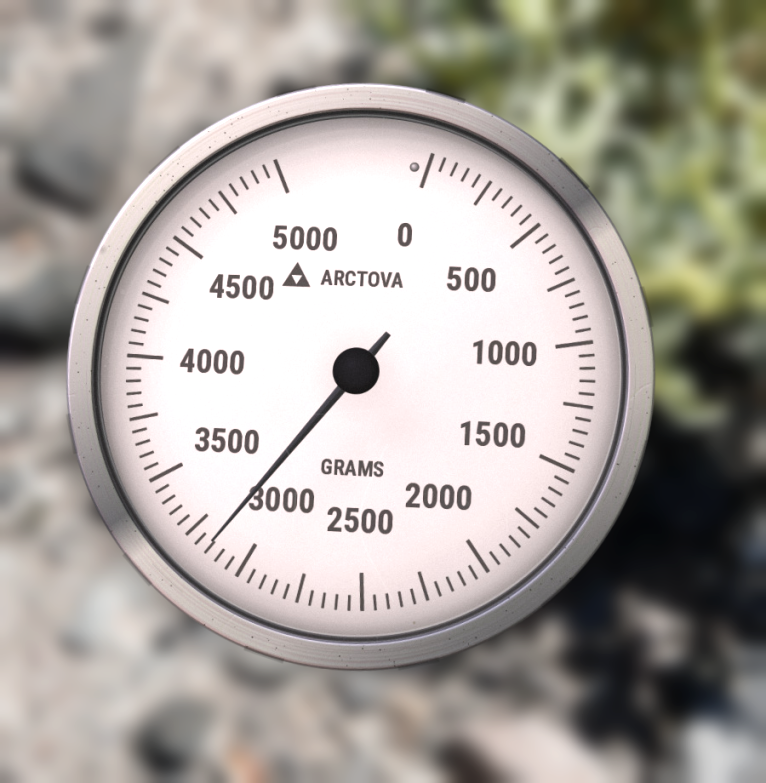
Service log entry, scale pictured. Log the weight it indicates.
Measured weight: 3150 g
